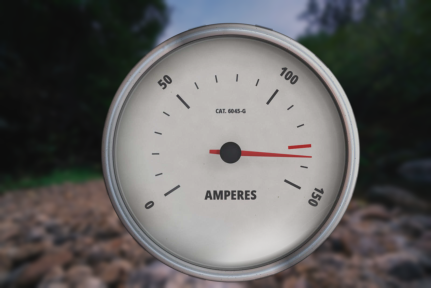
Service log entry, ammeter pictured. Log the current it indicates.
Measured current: 135 A
